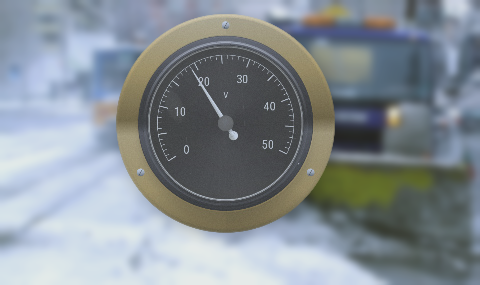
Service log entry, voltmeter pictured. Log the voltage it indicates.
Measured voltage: 19 V
